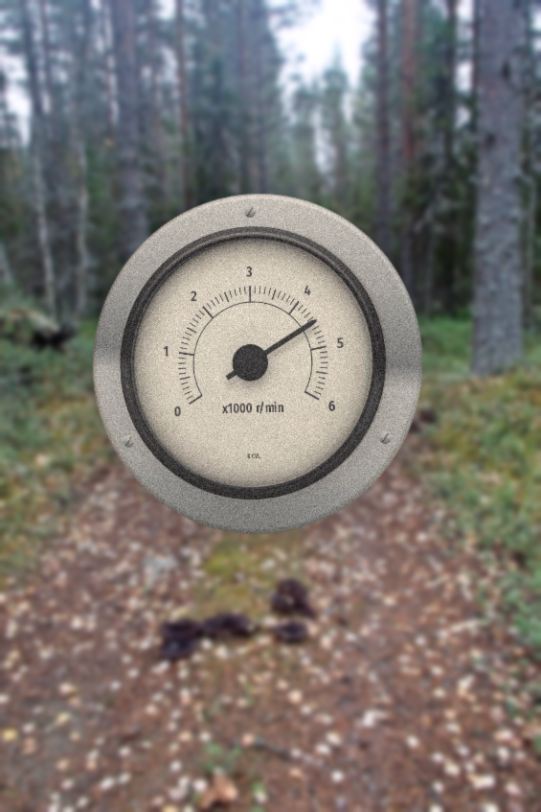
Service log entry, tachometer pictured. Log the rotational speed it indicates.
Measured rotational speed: 4500 rpm
